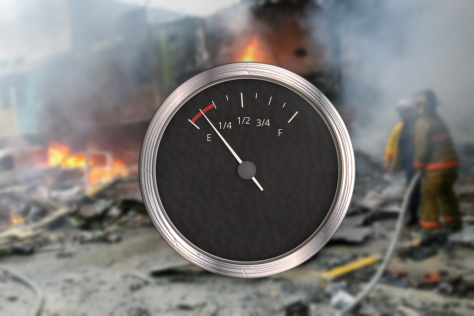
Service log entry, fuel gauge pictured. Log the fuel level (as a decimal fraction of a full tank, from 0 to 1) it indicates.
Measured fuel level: 0.125
